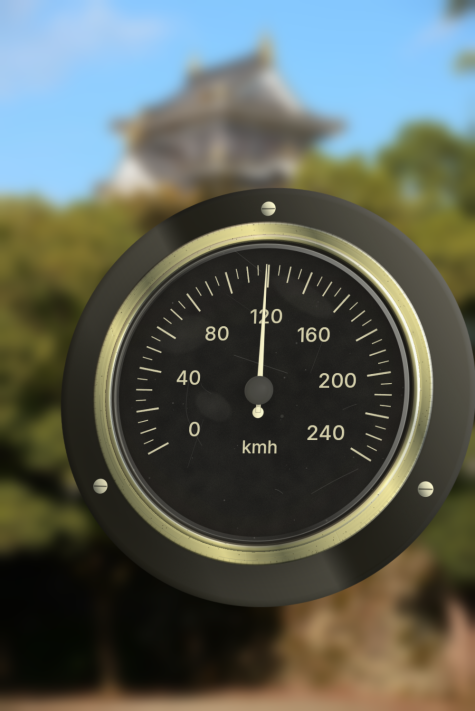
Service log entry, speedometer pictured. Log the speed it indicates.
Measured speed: 120 km/h
